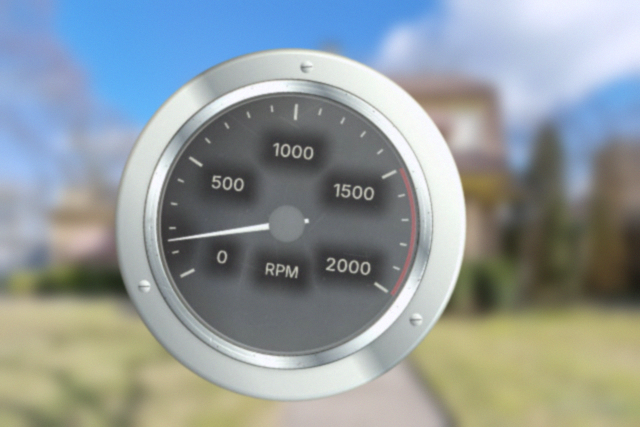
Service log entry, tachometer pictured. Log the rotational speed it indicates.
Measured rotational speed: 150 rpm
